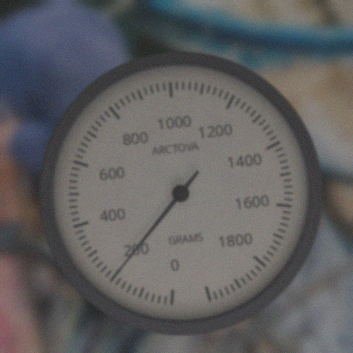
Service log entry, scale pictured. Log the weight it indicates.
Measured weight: 200 g
